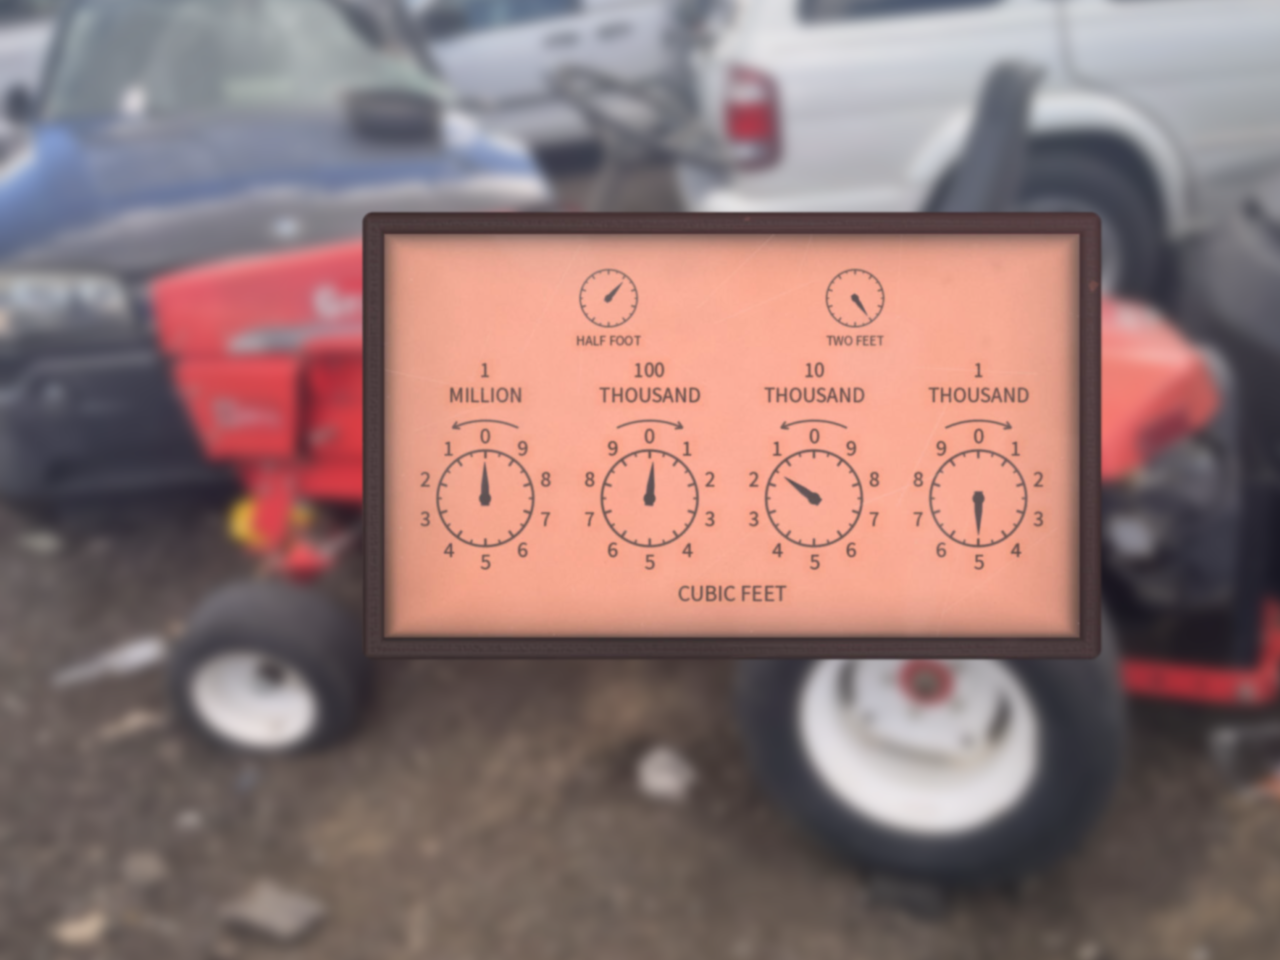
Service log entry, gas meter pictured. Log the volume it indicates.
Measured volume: 1500 ft³
